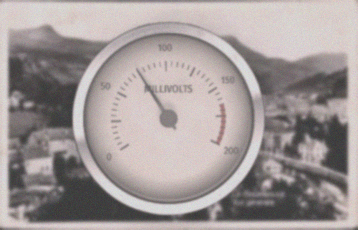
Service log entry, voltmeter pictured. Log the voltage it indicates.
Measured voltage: 75 mV
